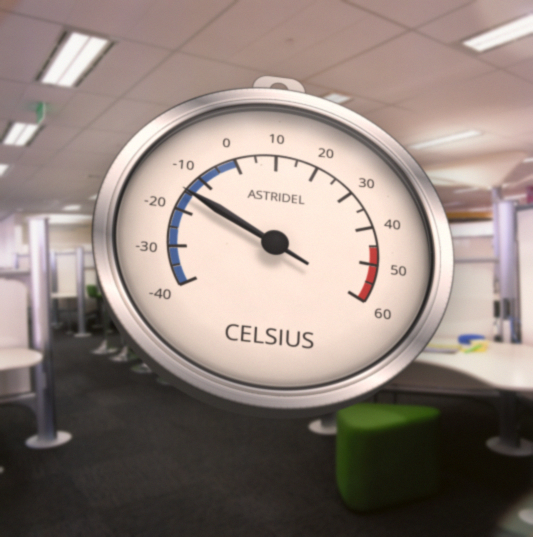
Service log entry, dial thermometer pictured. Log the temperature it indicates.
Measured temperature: -15 °C
